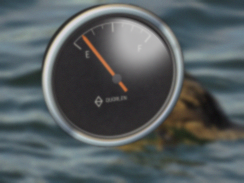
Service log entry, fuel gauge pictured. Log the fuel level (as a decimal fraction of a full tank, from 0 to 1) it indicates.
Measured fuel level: 0.125
